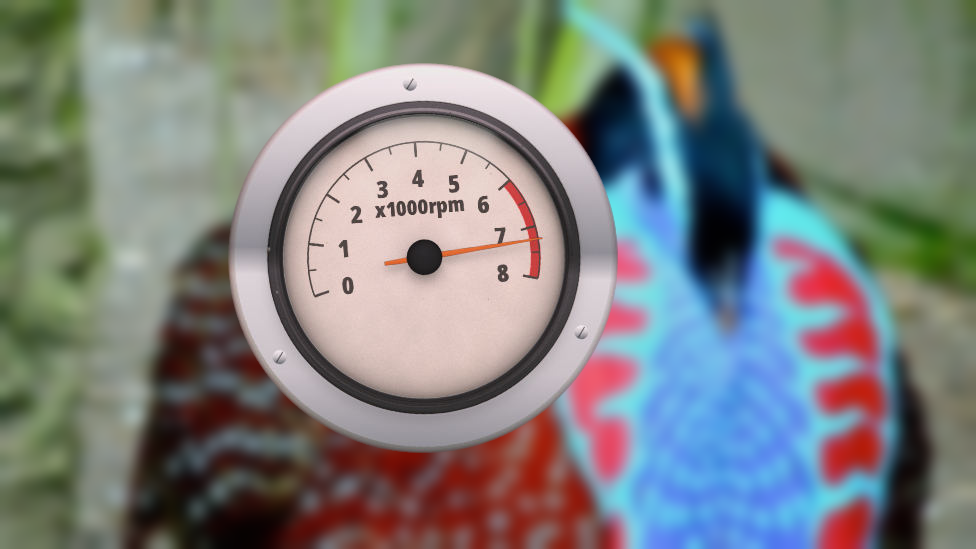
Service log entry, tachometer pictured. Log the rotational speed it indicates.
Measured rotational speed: 7250 rpm
